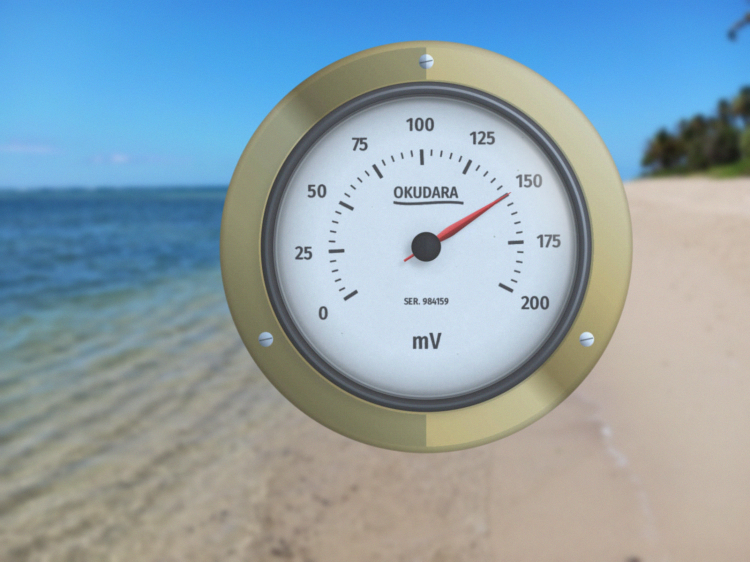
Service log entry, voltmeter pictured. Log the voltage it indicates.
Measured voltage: 150 mV
